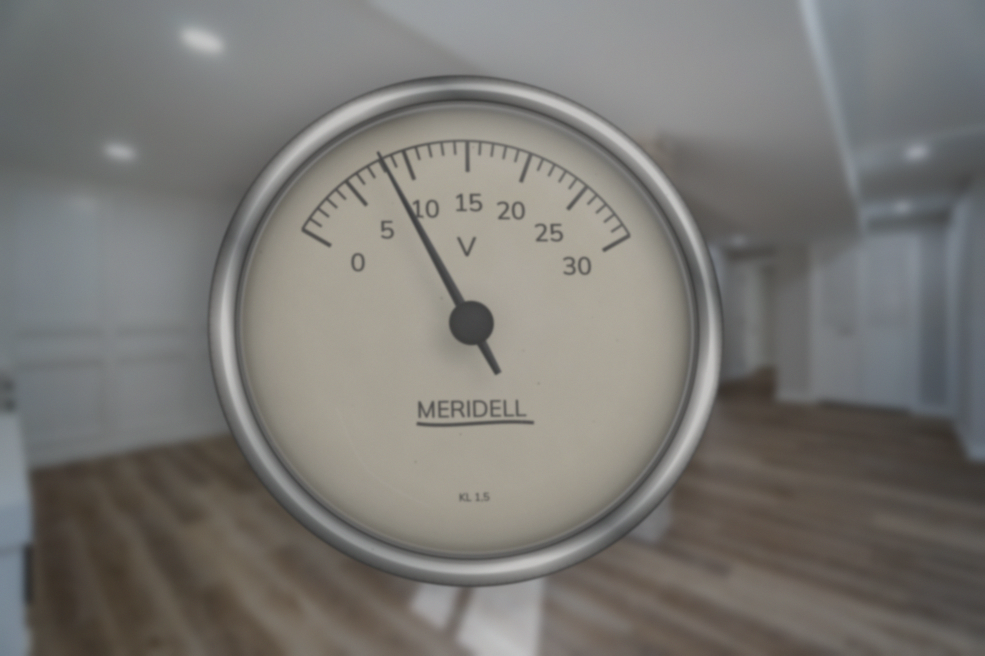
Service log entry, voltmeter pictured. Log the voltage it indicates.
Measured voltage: 8 V
